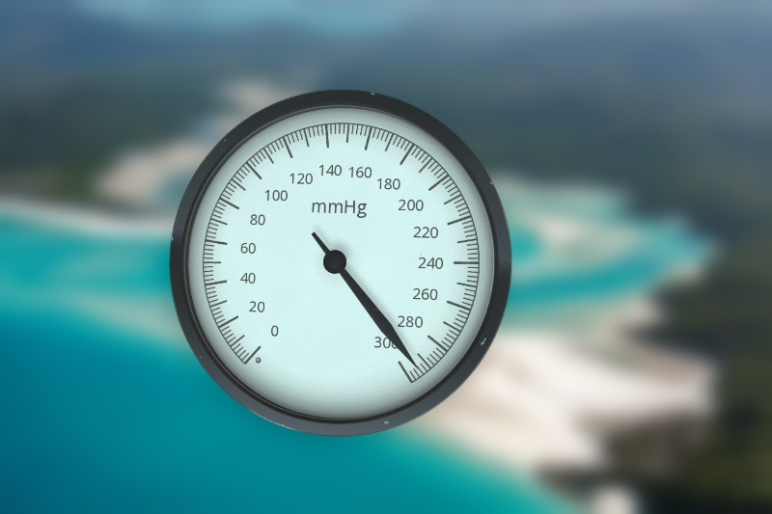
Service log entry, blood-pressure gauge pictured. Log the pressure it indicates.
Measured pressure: 294 mmHg
